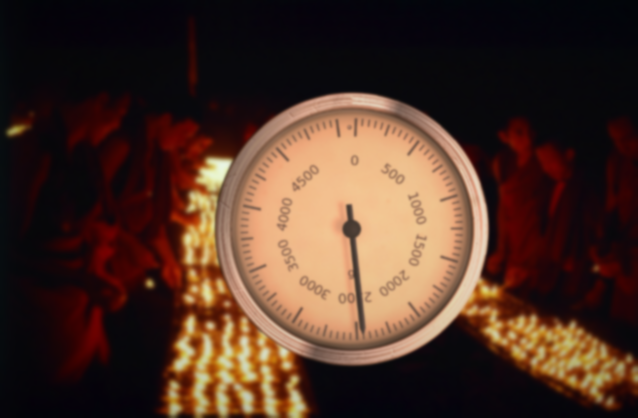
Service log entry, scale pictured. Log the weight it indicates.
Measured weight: 2450 g
